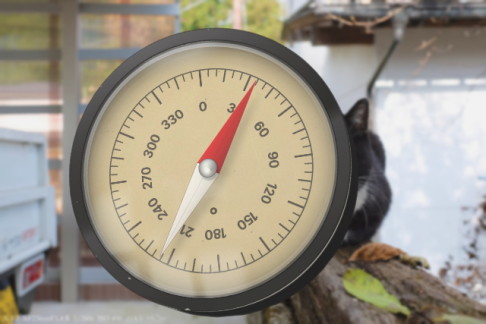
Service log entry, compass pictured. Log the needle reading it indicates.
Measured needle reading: 35 °
